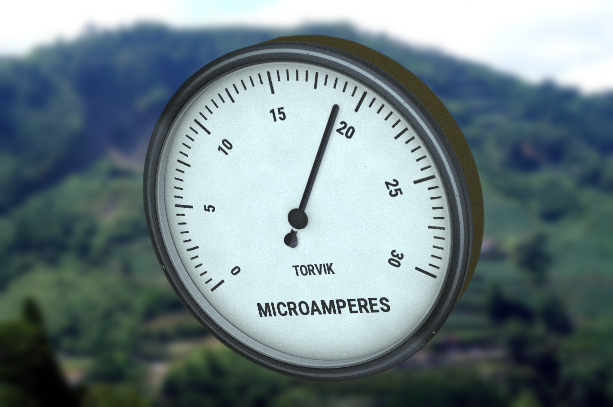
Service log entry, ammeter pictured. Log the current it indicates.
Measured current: 19 µA
